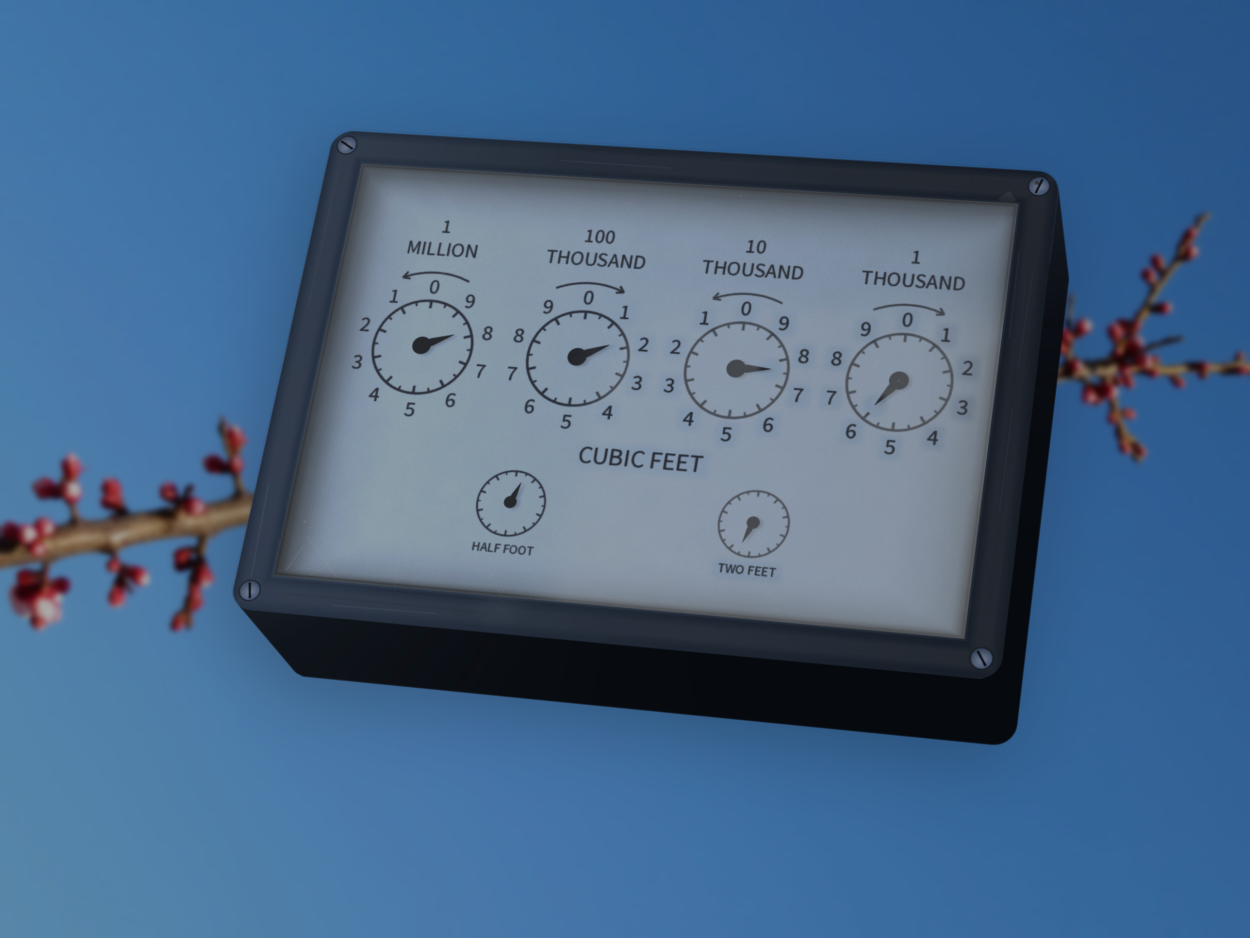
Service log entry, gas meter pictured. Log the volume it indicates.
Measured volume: 817600 ft³
